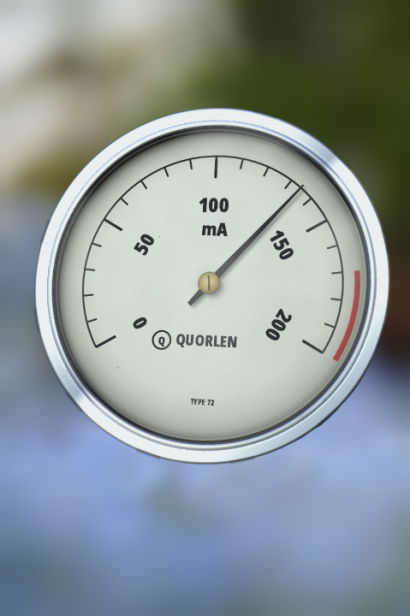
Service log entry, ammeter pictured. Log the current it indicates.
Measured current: 135 mA
